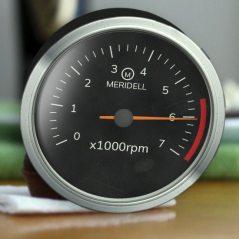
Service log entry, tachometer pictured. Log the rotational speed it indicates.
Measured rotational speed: 6000 rpm
